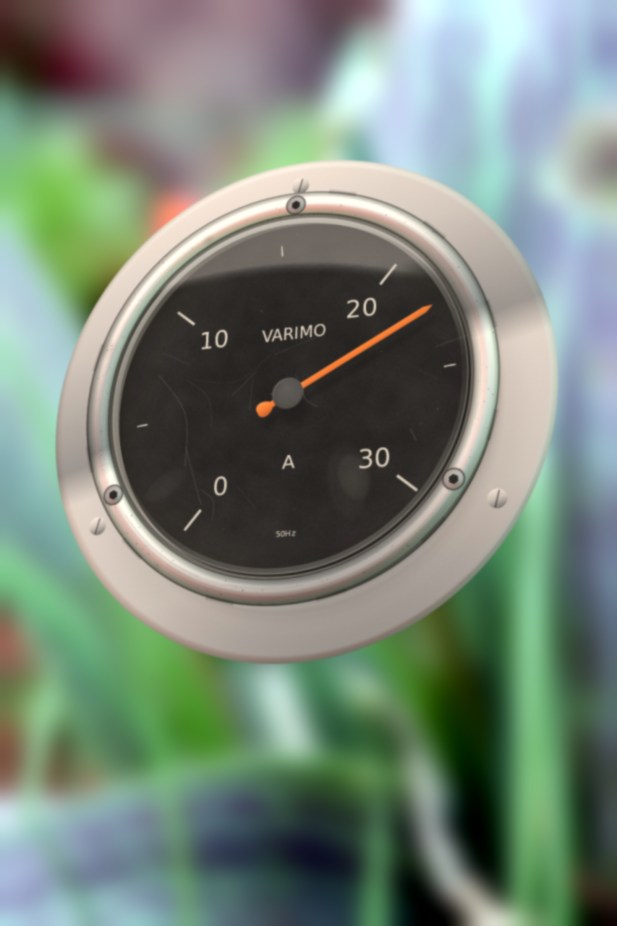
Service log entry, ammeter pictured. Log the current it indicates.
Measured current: 22.5 A
